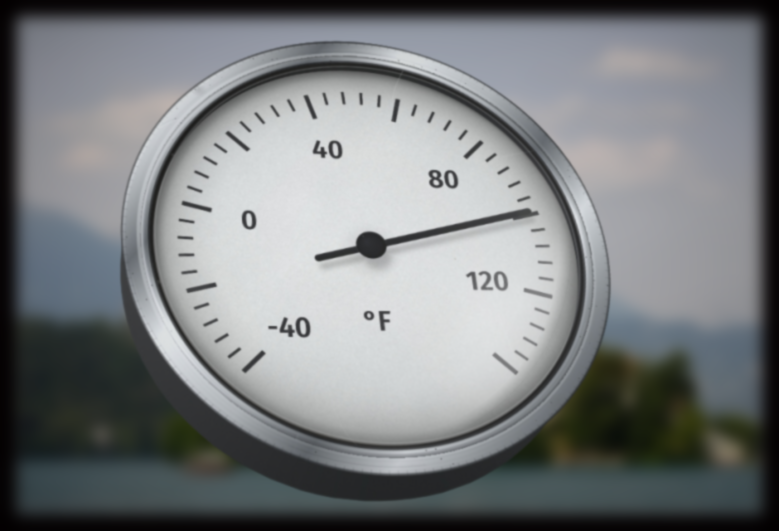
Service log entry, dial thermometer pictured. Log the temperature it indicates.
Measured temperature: 100 °F
